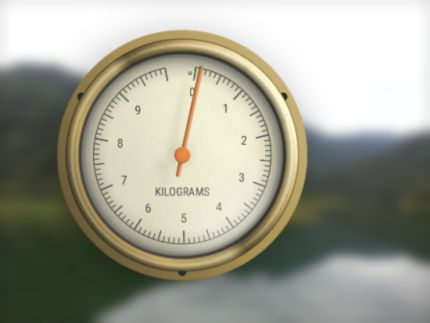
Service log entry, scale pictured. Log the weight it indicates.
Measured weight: 0.1 kg
